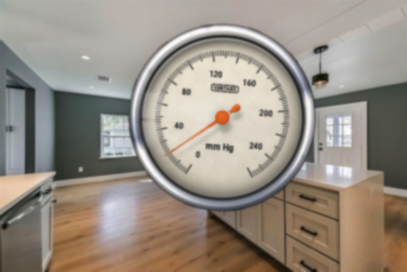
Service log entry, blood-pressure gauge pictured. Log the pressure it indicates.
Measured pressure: 20 mmHg
